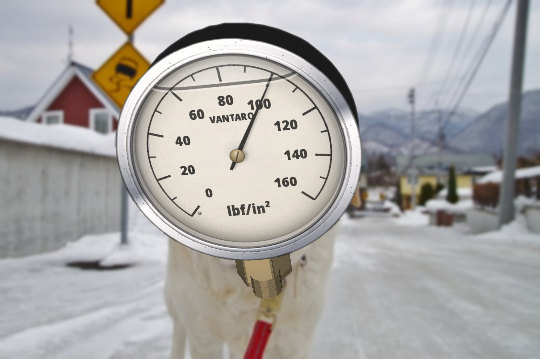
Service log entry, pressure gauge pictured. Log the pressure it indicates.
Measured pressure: 100 psi
